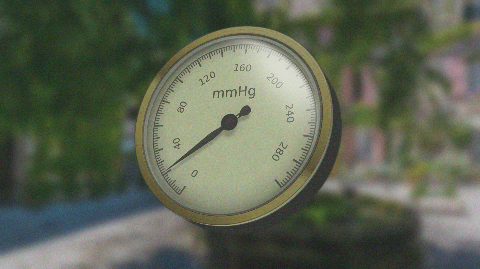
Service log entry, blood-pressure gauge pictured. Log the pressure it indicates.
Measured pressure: 20 mmHg
